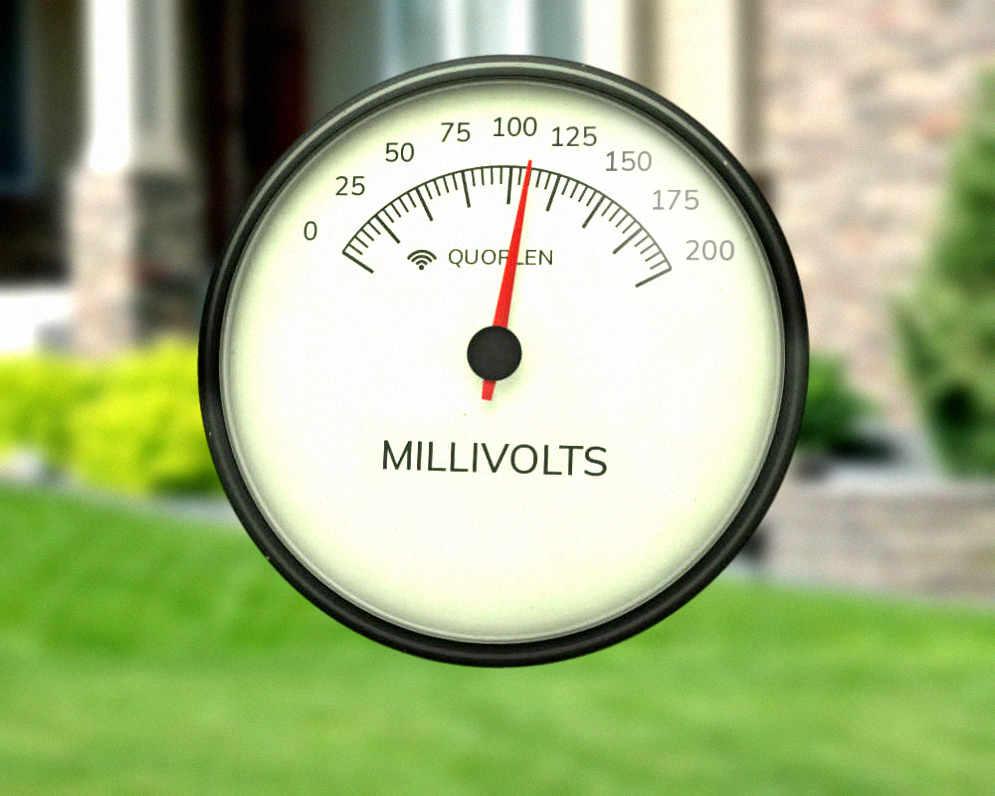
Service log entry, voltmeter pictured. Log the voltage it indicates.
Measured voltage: 110 mV
